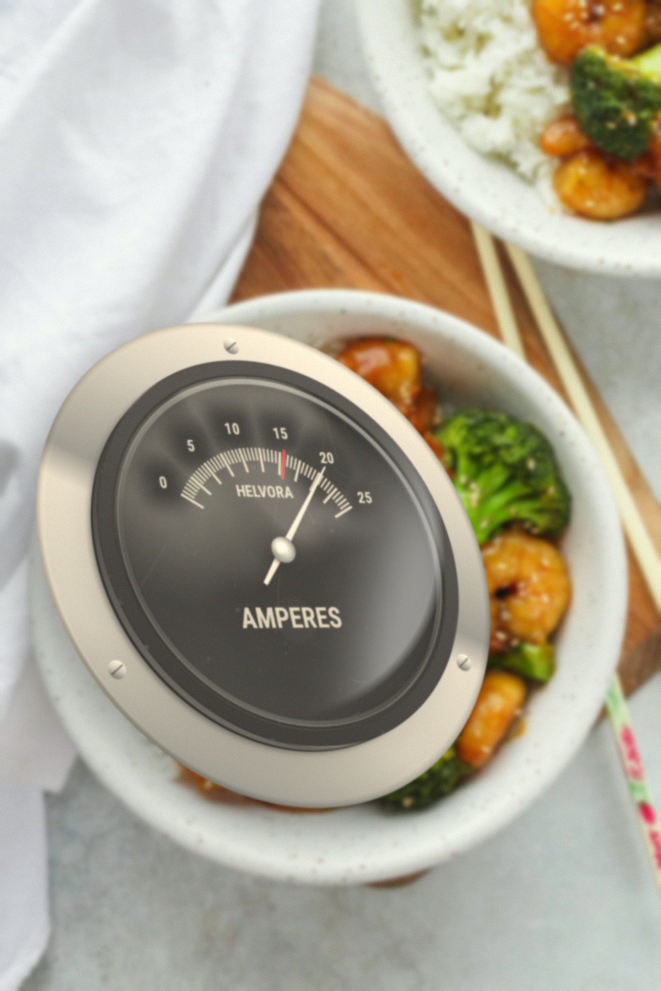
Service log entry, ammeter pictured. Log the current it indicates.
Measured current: 20 A
